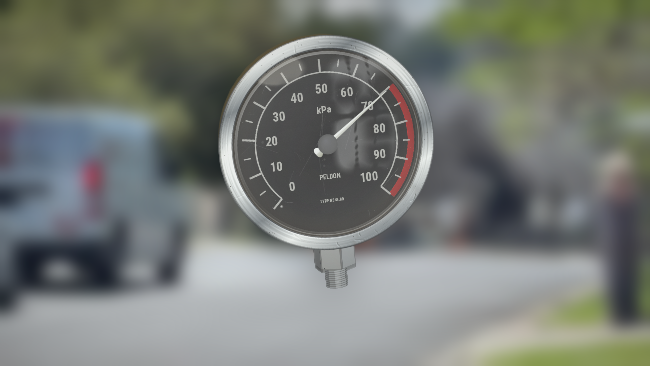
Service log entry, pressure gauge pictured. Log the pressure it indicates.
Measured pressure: 70 kPa
